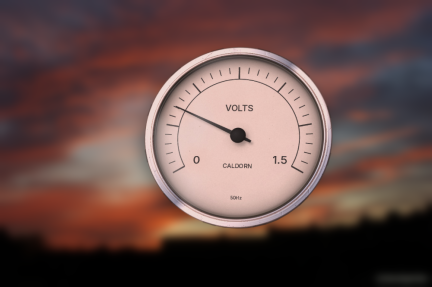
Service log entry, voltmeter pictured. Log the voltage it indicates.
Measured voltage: 0.35 V
